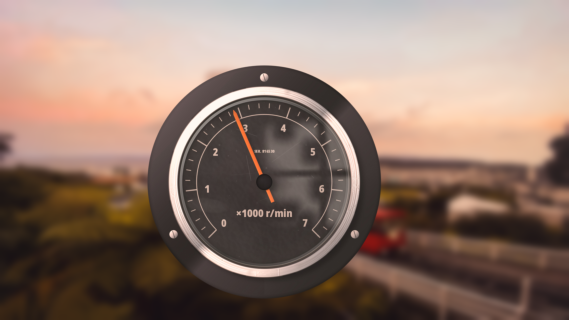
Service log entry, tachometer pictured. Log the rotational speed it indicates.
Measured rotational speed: 2900 rpm
